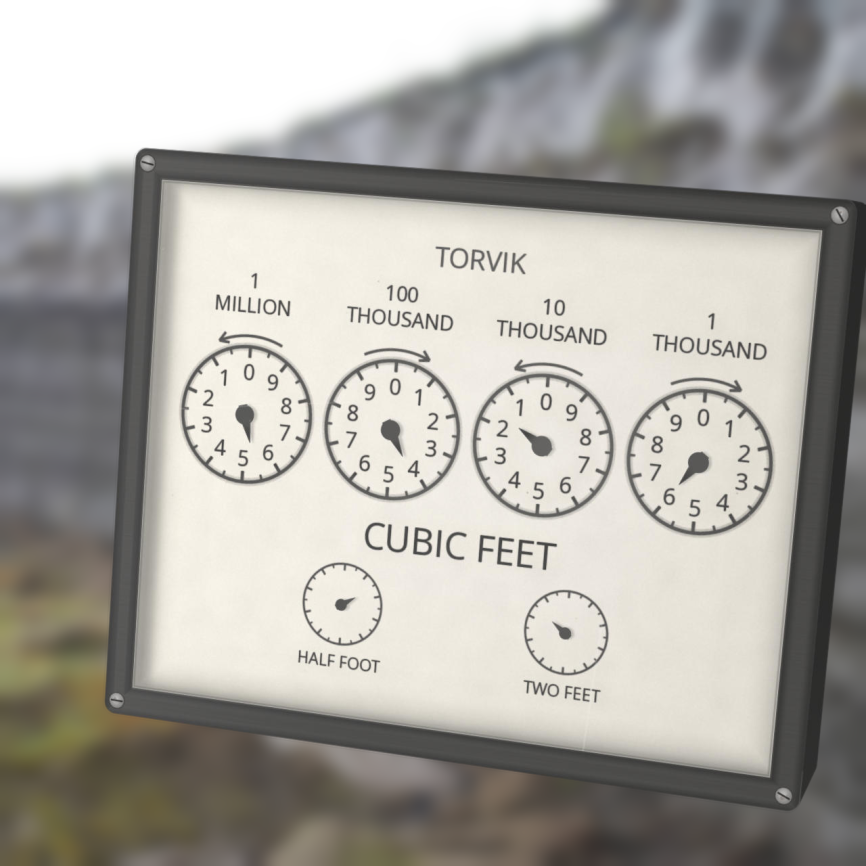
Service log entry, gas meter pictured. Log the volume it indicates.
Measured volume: 541600 ft³
